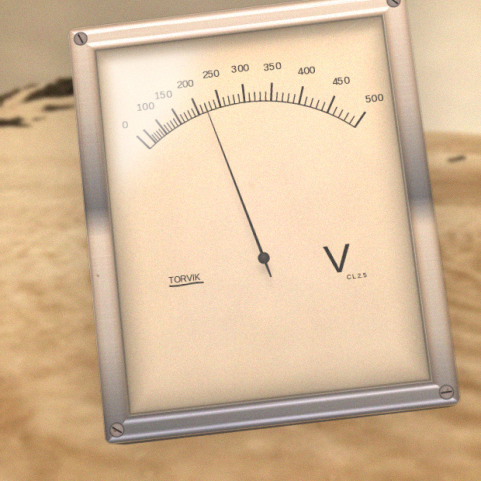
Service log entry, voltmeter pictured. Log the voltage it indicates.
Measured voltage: 220 V
